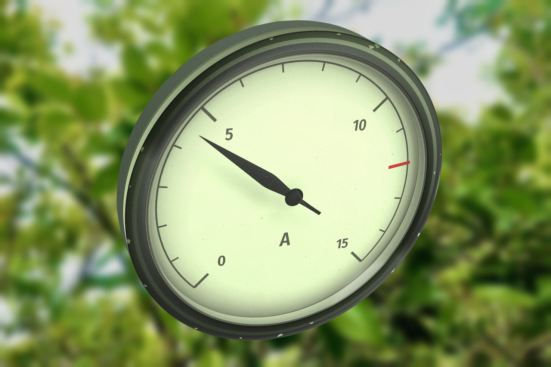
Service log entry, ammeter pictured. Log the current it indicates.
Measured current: 4.5 A
